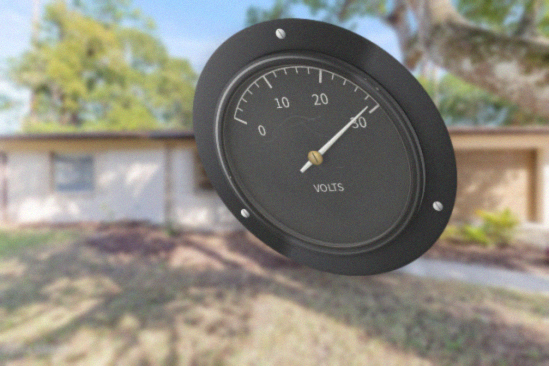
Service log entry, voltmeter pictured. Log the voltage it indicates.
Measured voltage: 29 V
